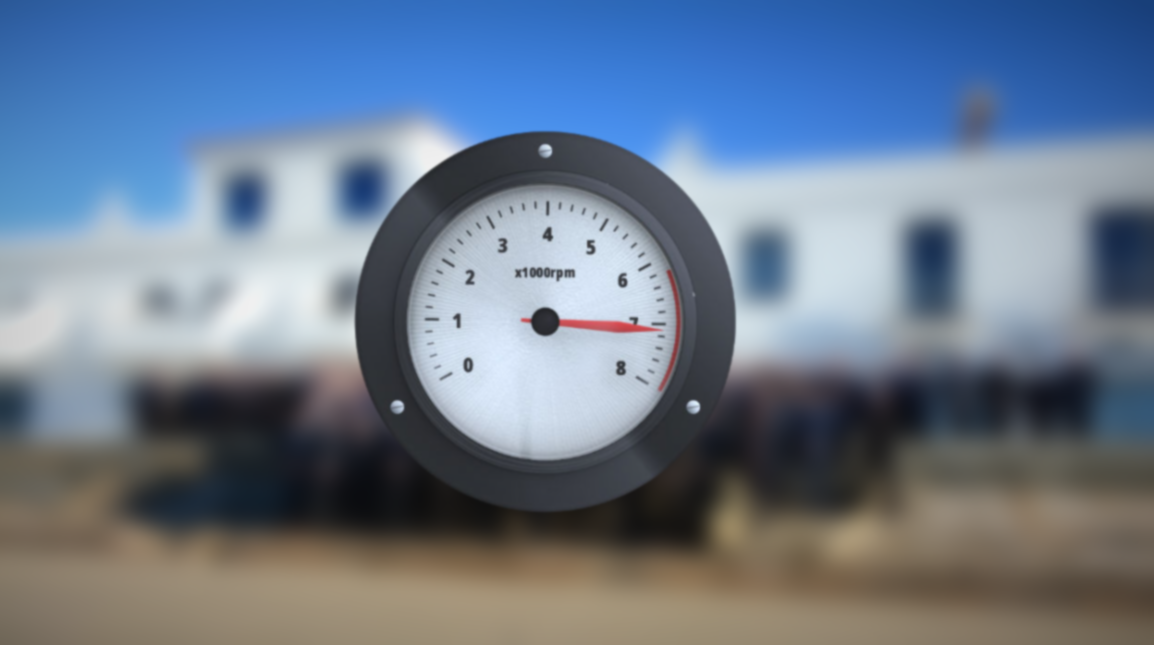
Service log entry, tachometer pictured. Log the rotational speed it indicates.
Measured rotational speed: 7100 rpm
